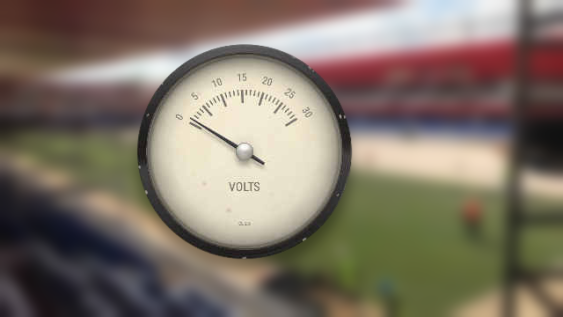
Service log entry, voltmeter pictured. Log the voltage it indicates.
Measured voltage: 1 V
